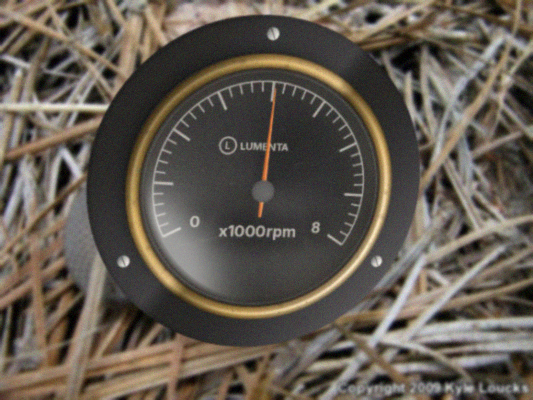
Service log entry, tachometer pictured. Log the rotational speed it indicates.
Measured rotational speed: 4000 rpm
